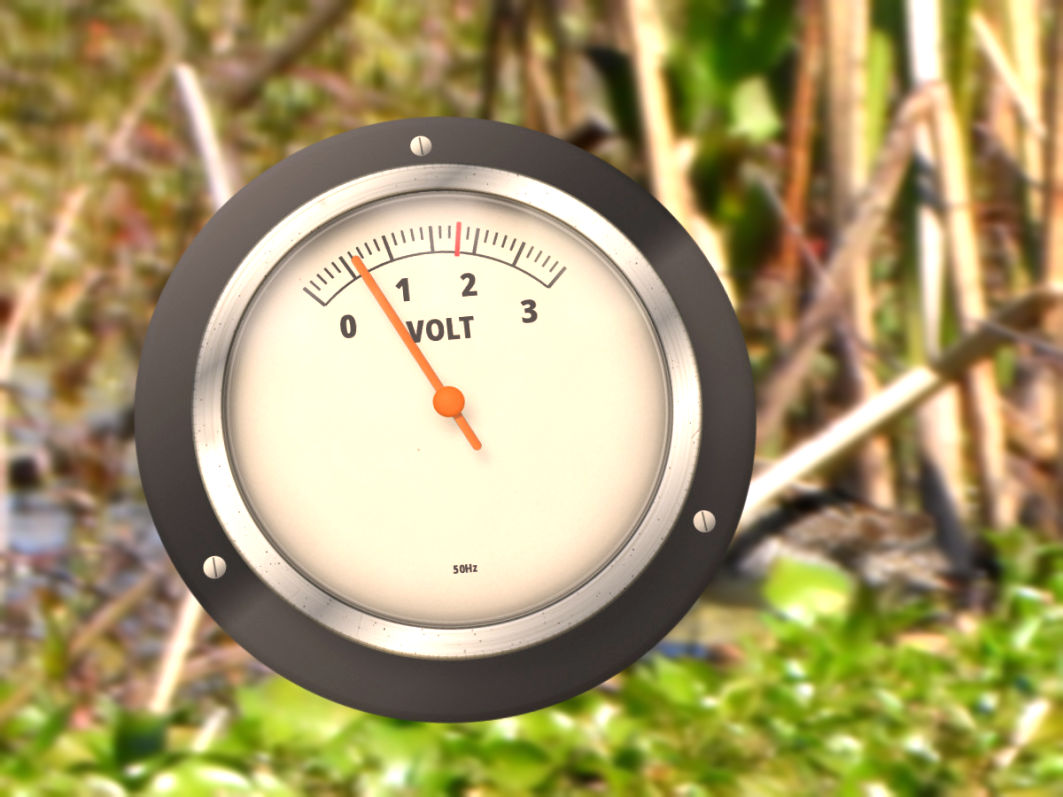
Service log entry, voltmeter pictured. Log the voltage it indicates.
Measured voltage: 0.6 V
